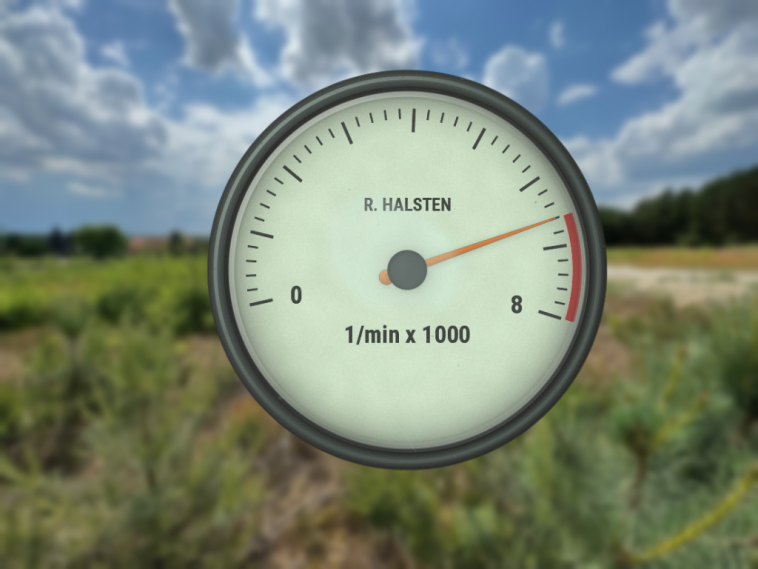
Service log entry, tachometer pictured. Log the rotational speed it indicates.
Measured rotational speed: 6600 rpm
